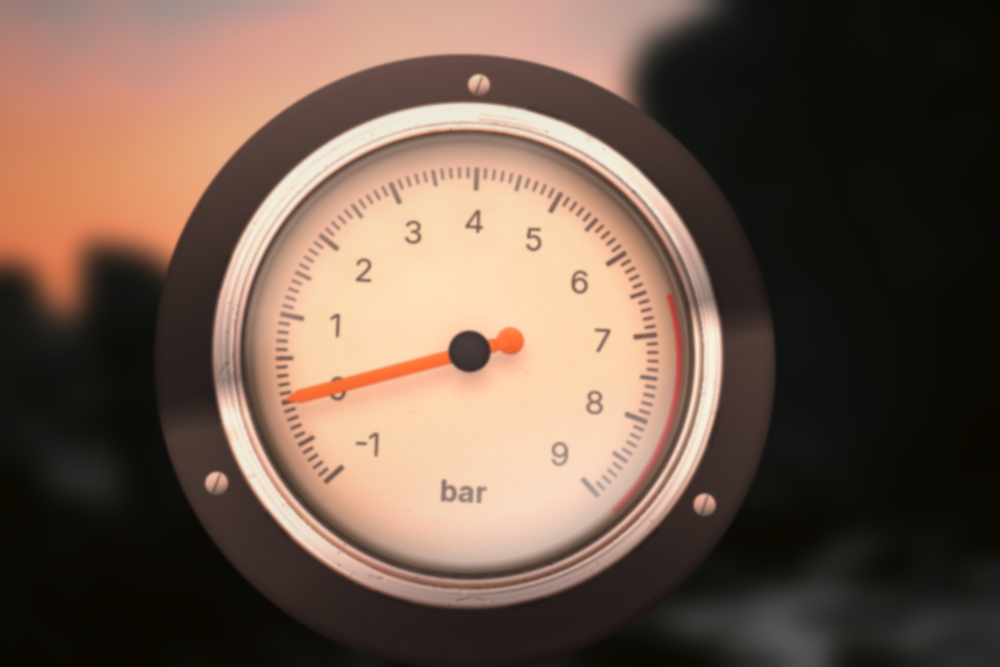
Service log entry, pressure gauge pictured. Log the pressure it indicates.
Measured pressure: 0 bar
